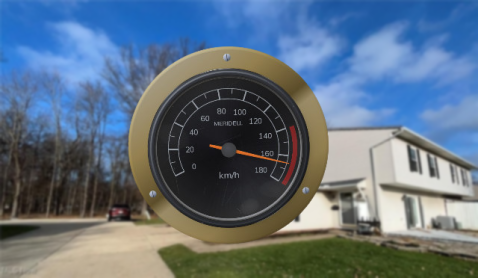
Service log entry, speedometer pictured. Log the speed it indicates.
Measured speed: 165 km/h
